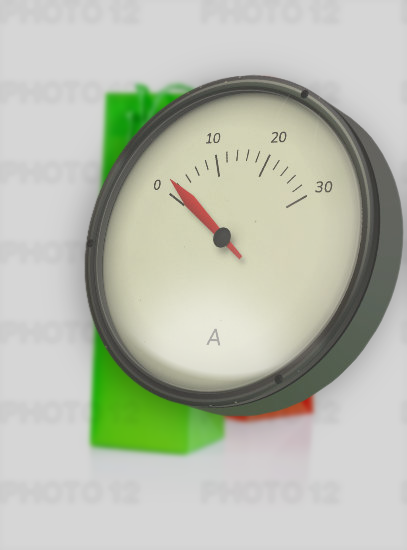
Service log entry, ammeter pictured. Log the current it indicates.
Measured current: 2 A
